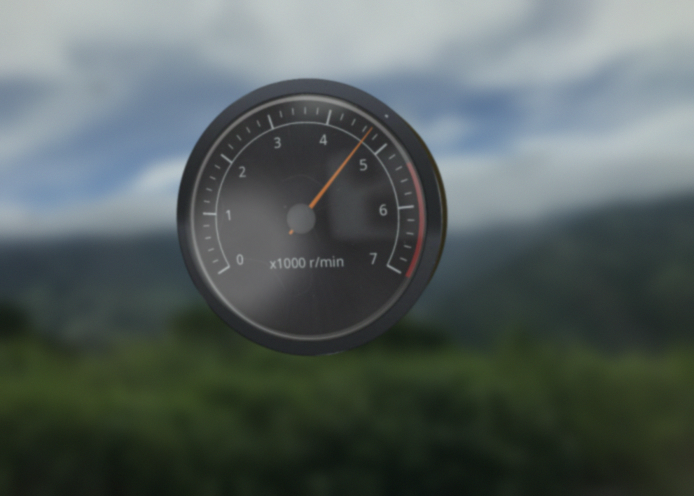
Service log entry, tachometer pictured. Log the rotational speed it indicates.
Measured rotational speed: 4700 rpm
